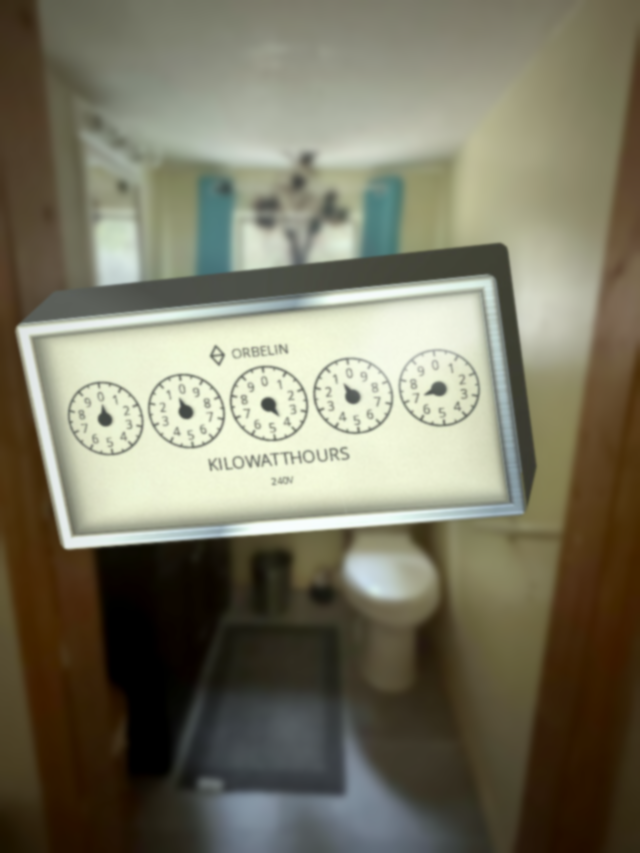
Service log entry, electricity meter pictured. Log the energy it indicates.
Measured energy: 407 kWh
